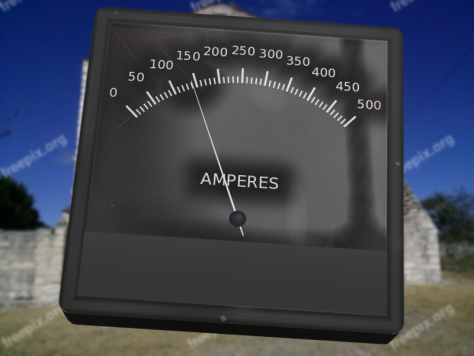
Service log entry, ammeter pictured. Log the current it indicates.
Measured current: 140 A
